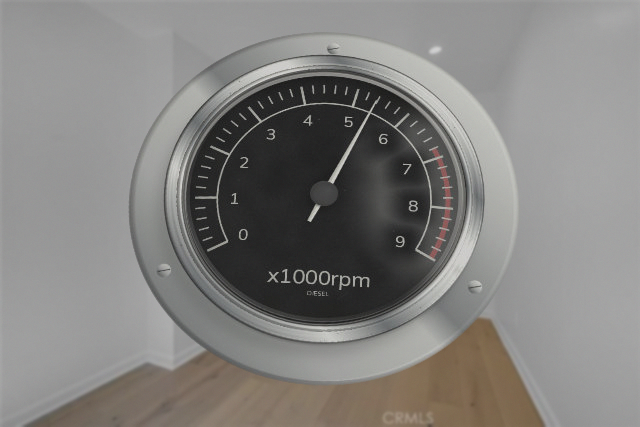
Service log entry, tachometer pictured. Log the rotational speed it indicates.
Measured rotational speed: 5400 rpm
